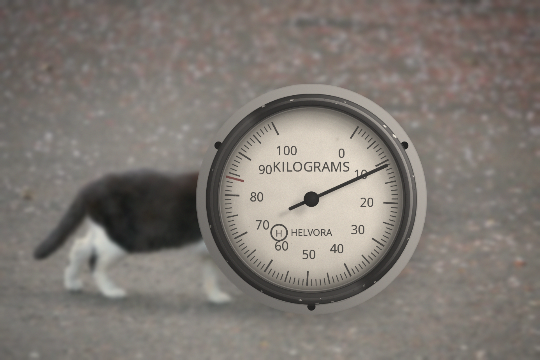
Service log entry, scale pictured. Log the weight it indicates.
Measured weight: 11 kg
